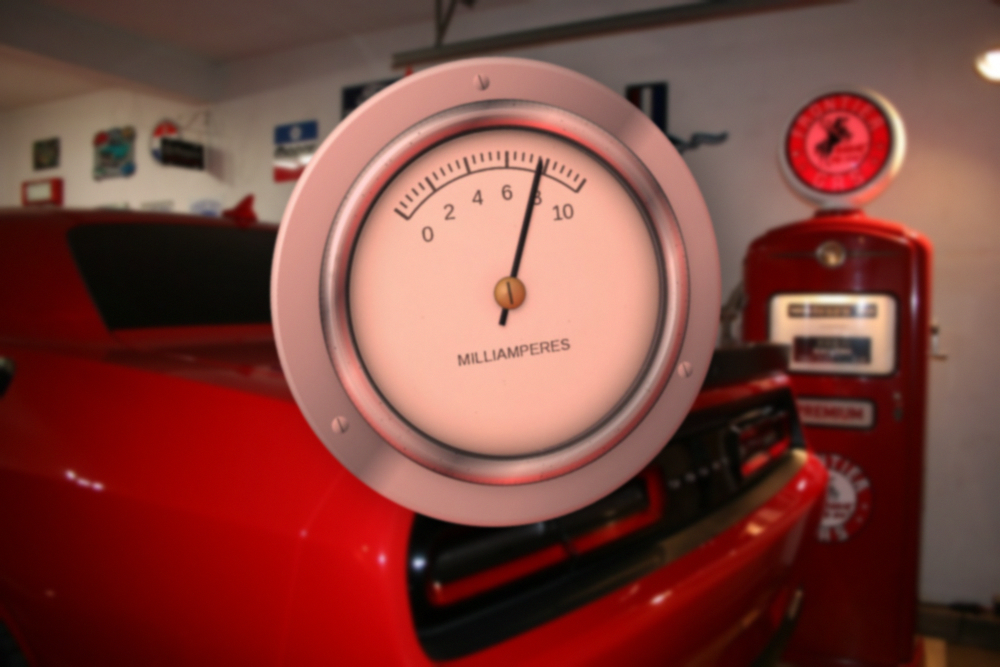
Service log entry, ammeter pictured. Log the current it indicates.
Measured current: 7.6 mA
